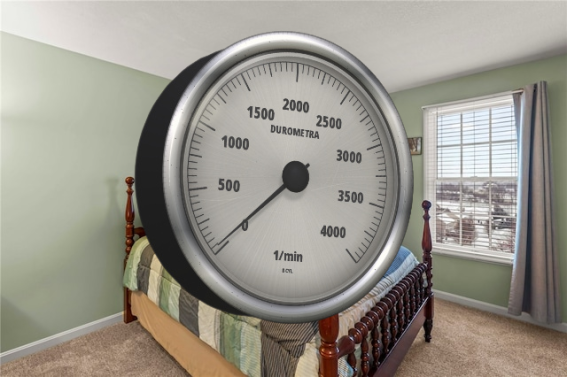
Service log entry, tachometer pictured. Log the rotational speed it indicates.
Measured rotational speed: 50 rpm
